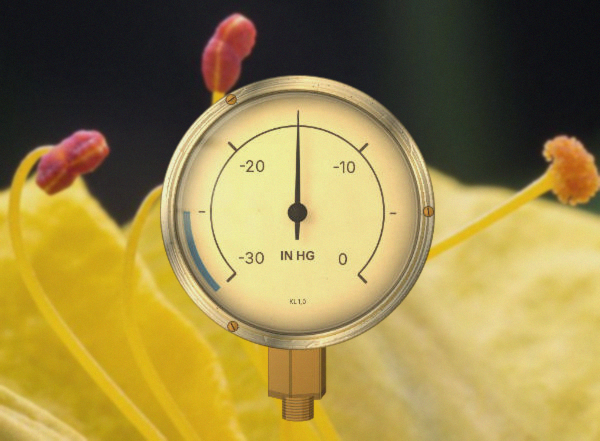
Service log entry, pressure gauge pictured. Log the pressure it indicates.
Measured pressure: -15 inHg
